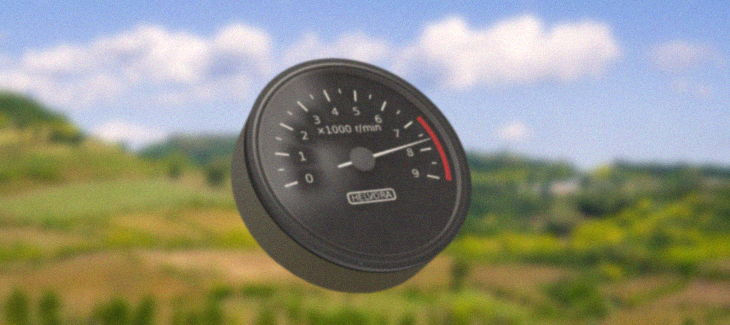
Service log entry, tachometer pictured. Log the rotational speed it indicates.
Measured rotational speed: 7750 rpm
